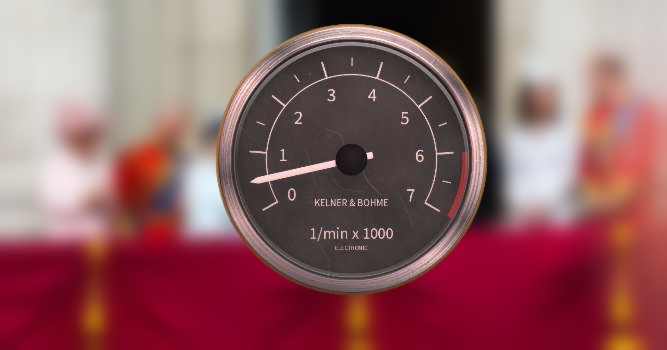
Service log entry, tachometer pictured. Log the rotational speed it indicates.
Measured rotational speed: 500 rpm
